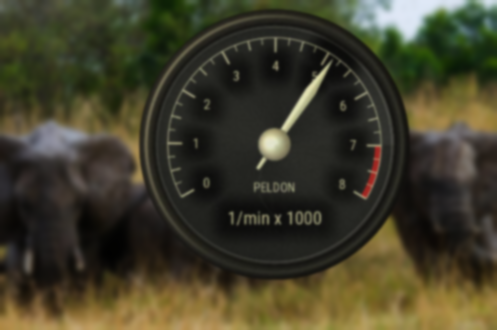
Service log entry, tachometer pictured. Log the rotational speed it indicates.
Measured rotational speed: 5125 rpm
